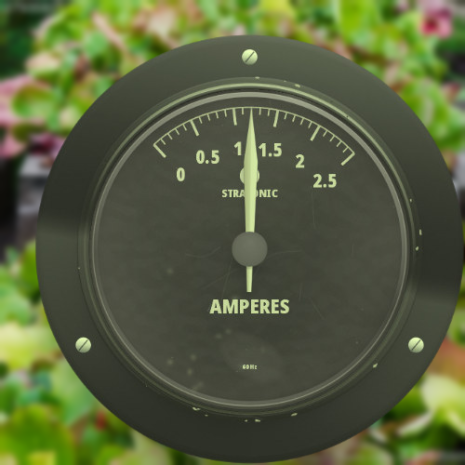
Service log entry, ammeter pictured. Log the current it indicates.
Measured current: 1.2 A
